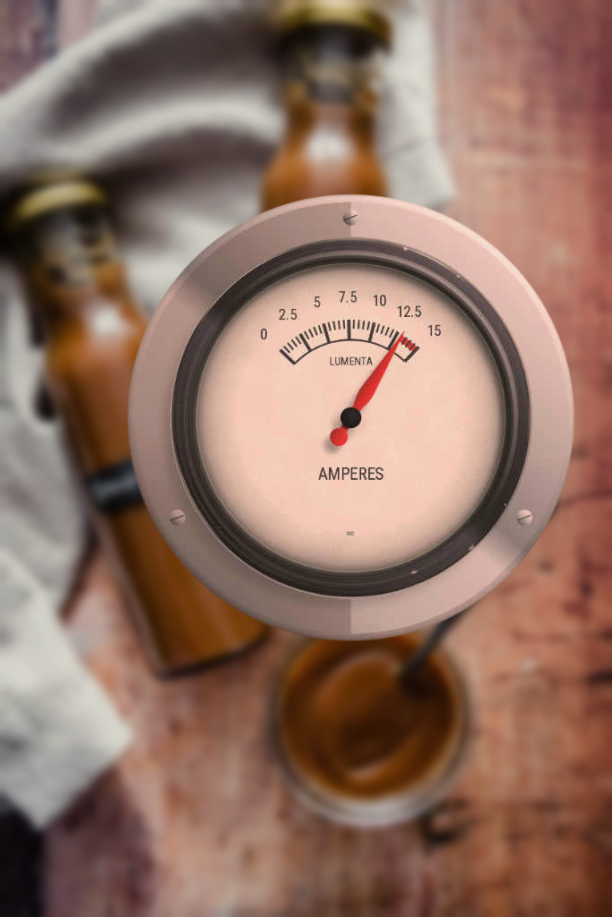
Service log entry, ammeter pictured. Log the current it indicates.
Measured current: 13 A
